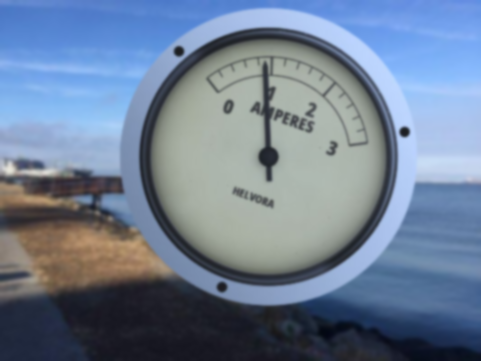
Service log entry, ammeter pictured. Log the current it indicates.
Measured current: 0.9 A
